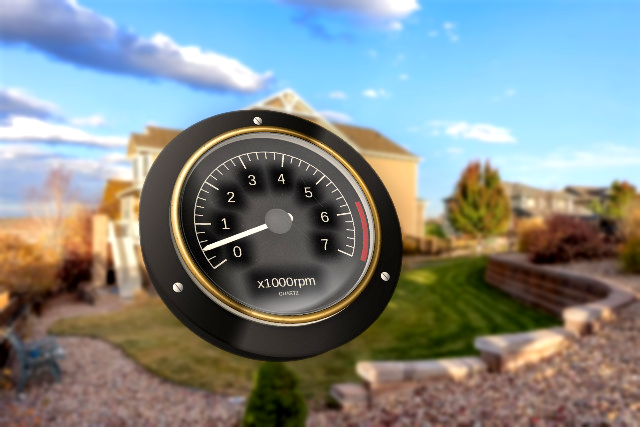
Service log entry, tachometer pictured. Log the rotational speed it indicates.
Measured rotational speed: 400 rpm
